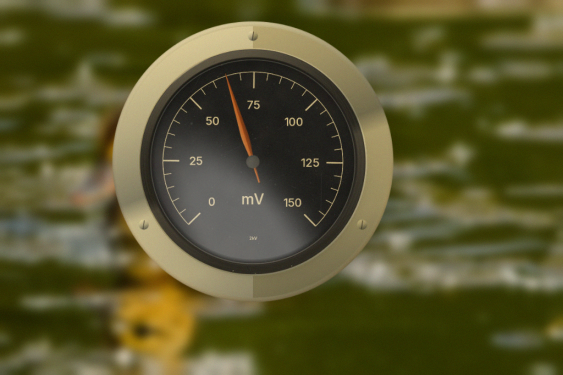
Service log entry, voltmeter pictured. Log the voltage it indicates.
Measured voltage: 65 mV
